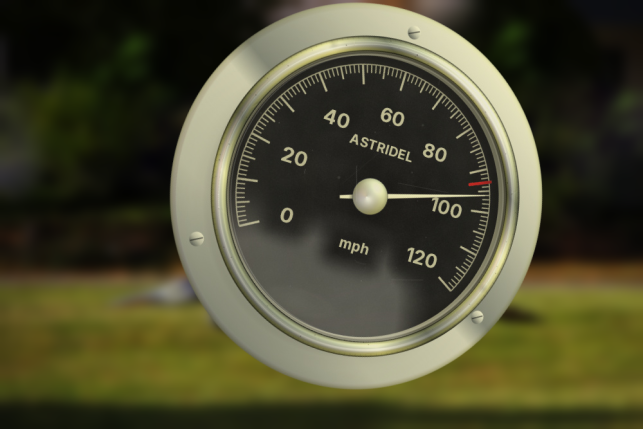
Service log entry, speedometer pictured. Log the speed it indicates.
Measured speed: 96 mph
